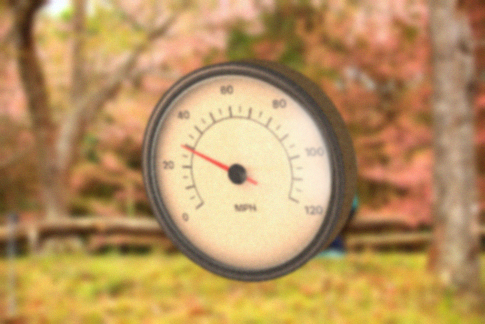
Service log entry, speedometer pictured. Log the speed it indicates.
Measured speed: 30 mph
